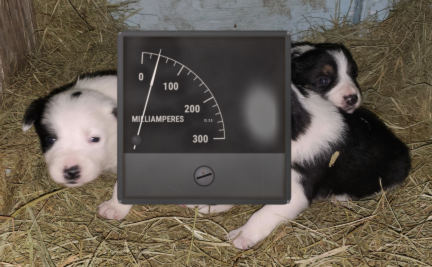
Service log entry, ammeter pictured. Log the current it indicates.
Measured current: 40 mA
